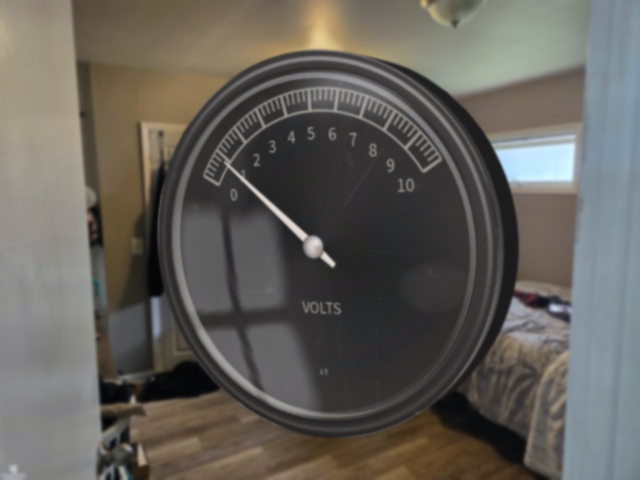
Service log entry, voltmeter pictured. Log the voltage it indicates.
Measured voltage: 1 V
